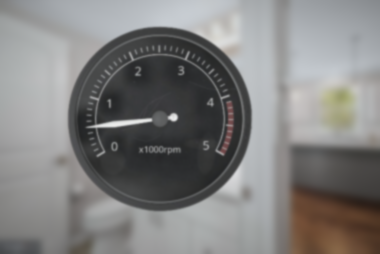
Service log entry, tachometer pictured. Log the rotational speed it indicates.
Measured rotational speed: 500 rpm
